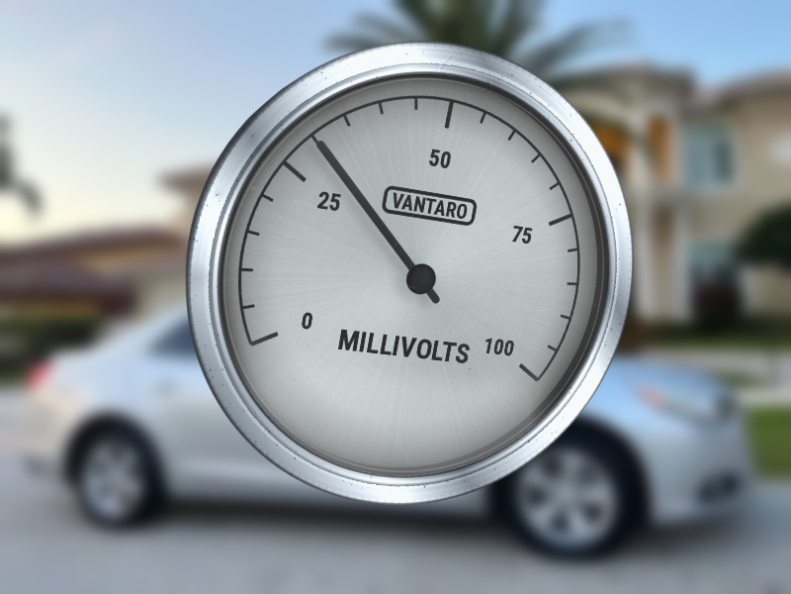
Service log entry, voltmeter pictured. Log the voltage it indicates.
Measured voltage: 30 mV
